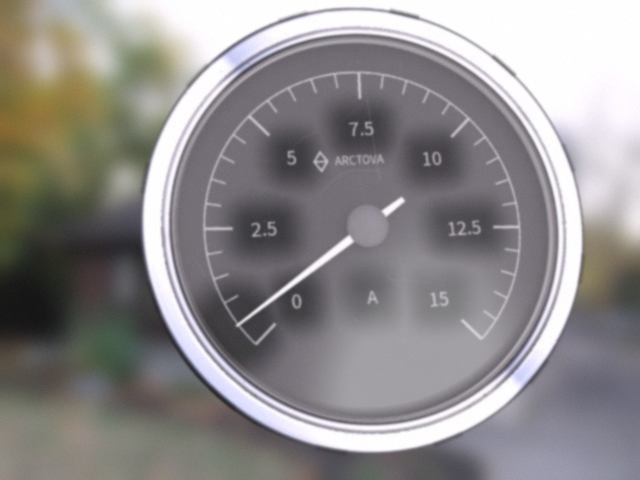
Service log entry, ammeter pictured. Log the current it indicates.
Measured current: 0.5 A
